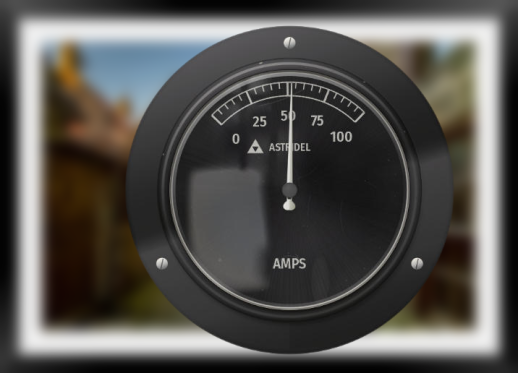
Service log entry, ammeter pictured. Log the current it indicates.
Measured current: 52.5 A
